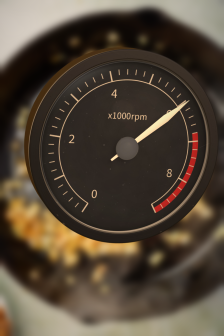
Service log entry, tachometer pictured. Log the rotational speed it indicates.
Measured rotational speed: 6000 rpm
